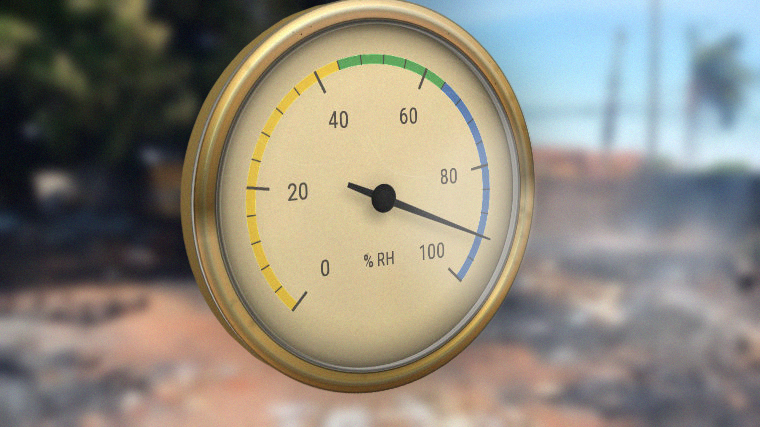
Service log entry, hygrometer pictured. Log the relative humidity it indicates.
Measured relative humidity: 92 %
